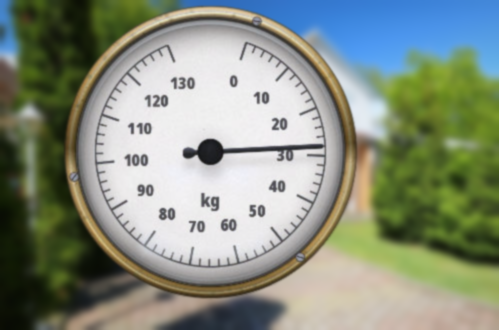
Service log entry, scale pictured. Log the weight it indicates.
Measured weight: 28 kg
